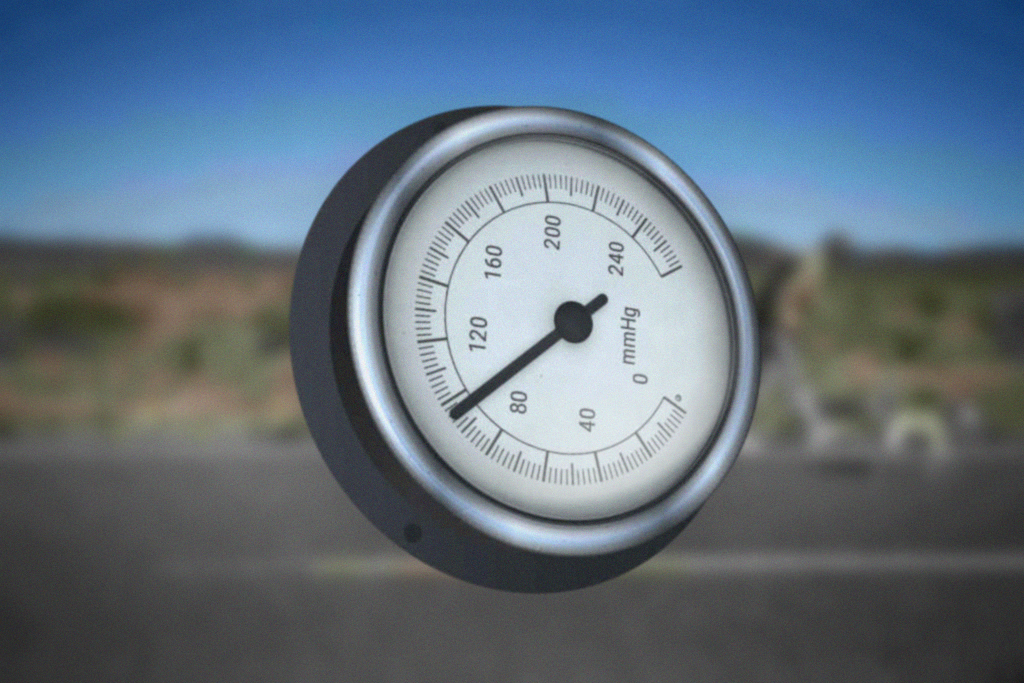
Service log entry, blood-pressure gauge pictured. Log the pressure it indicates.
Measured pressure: 96 mmHg
